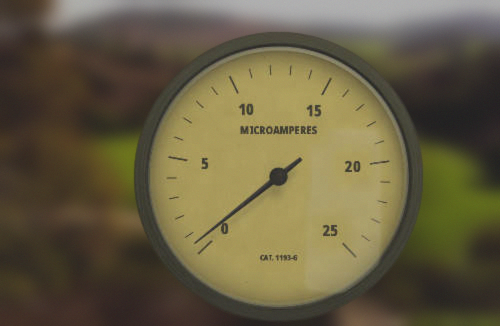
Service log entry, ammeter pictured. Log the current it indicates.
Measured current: 0.5 µA
